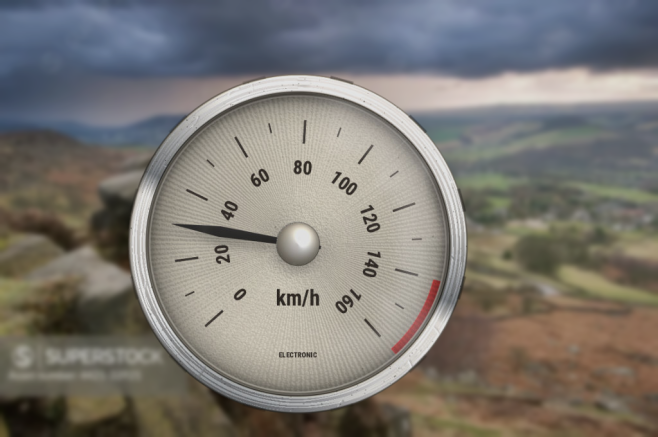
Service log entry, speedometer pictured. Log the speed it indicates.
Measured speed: 30 km/h
